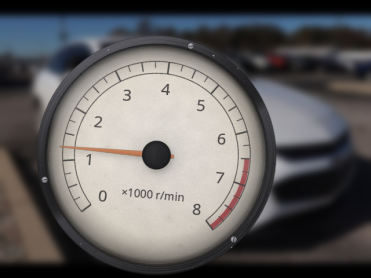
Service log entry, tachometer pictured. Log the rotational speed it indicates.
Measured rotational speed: 1250 rpm
